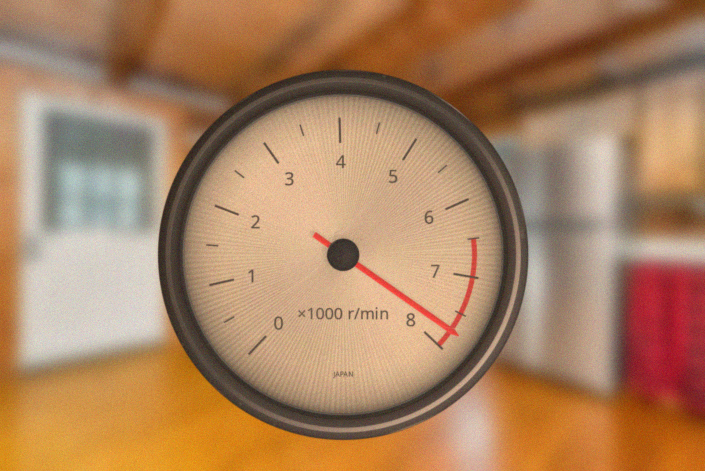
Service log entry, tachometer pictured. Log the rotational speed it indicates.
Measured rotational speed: 7750 rpm
